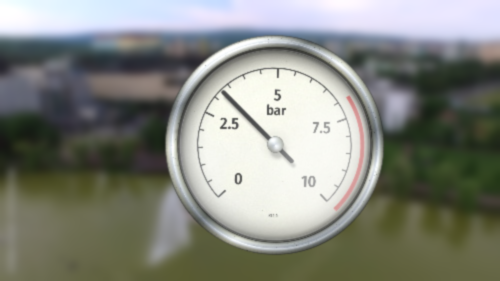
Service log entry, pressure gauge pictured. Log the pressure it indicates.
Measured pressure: 3.25 bar
